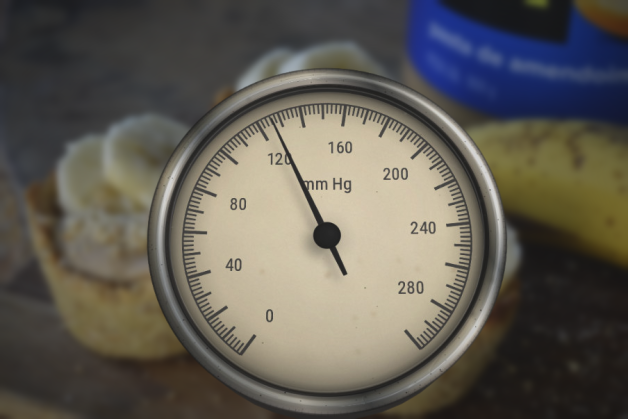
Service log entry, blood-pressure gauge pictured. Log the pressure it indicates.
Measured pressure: 126 mmHg
